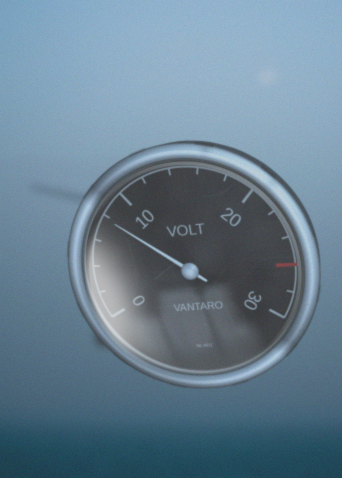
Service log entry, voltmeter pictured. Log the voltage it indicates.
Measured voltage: 8 V
